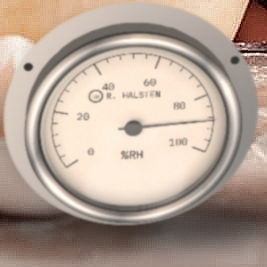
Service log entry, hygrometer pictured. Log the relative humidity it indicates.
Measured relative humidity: 88 %
